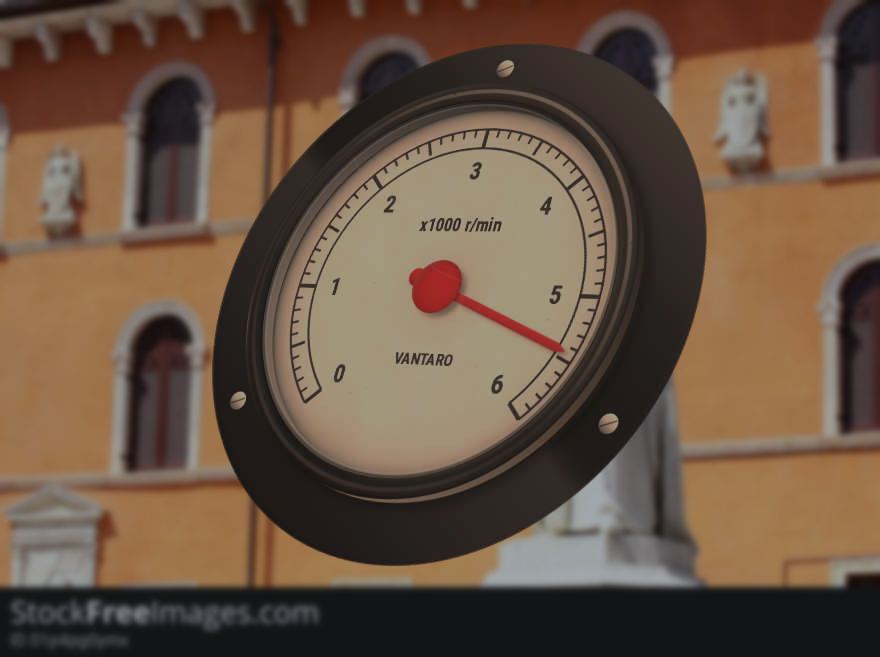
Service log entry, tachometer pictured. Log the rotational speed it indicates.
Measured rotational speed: 5450 rpm
